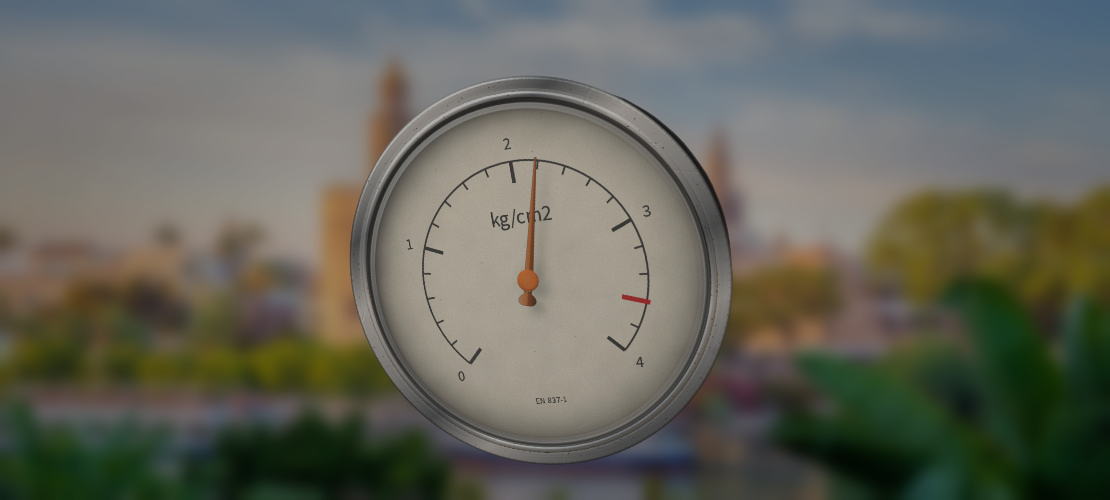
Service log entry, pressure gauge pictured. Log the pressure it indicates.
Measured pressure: 2.2 kg/cm²
